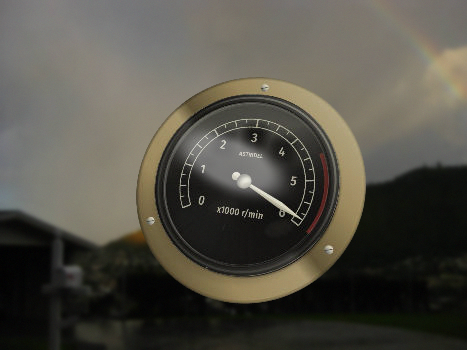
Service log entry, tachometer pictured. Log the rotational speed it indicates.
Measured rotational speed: 5875 rpm
